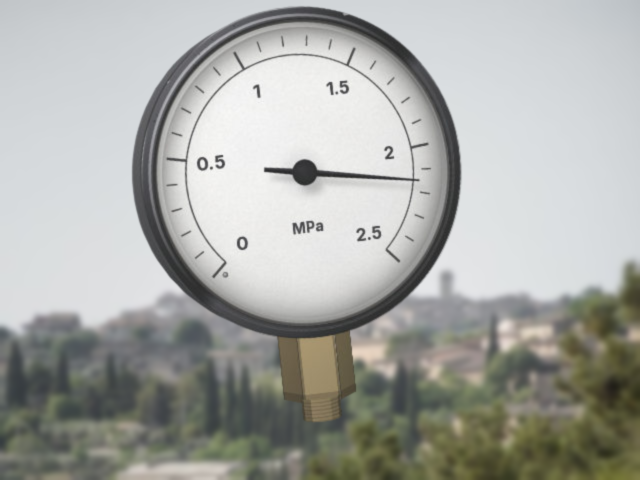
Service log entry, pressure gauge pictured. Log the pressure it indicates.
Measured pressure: 2.15 MPa
